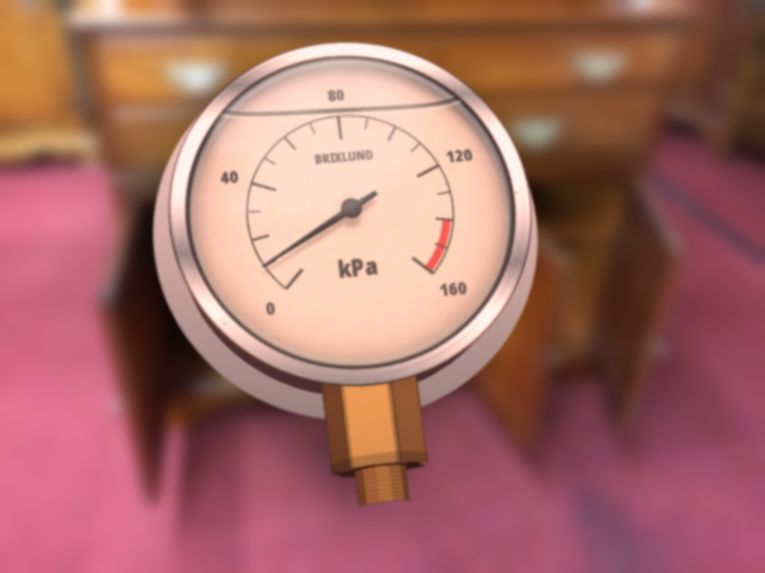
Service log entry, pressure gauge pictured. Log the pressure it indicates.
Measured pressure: 10 kPa
